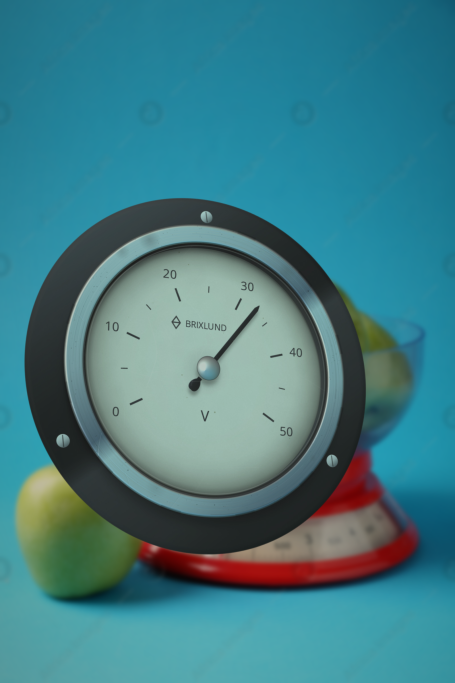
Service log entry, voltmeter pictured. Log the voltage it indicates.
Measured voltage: 32.5 V
